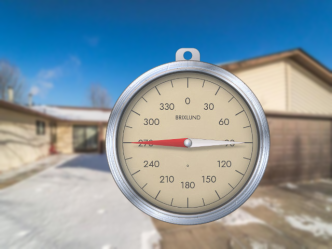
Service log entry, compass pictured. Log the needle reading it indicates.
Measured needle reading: 270 °
